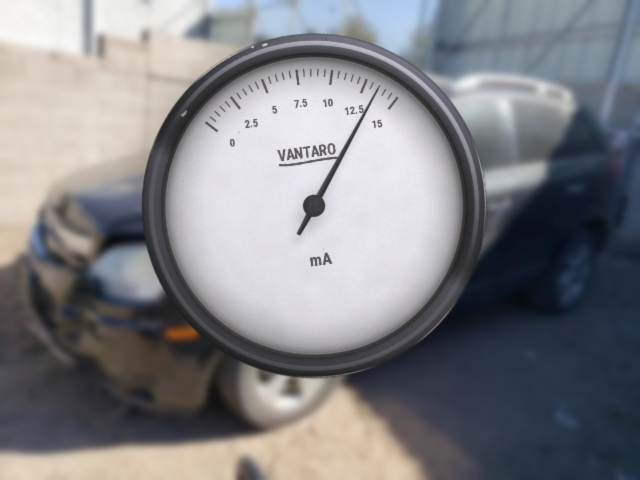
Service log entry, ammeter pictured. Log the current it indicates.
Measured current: 13.5 mA
